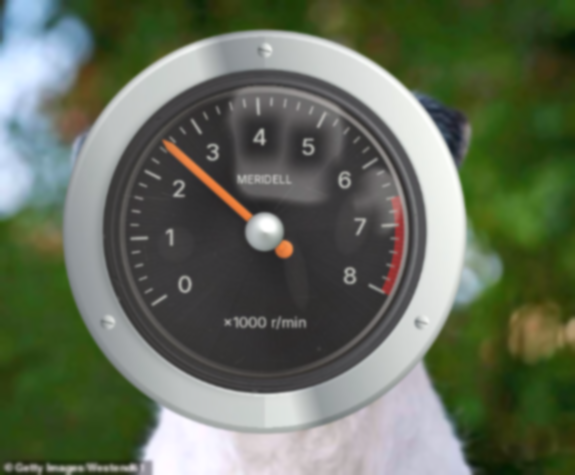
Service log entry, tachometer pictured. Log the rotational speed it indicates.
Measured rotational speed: 2500 rpm
